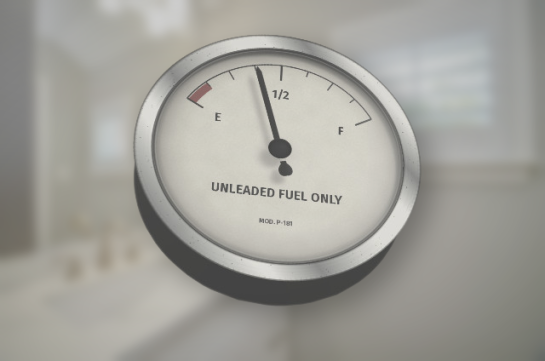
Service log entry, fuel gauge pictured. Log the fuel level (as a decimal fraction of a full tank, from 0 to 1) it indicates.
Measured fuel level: 0.375
